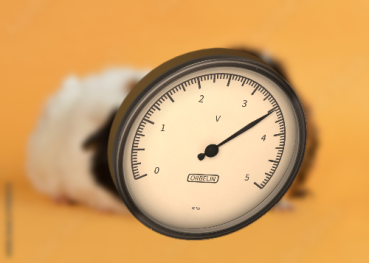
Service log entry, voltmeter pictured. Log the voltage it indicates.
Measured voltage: 3.5 V
